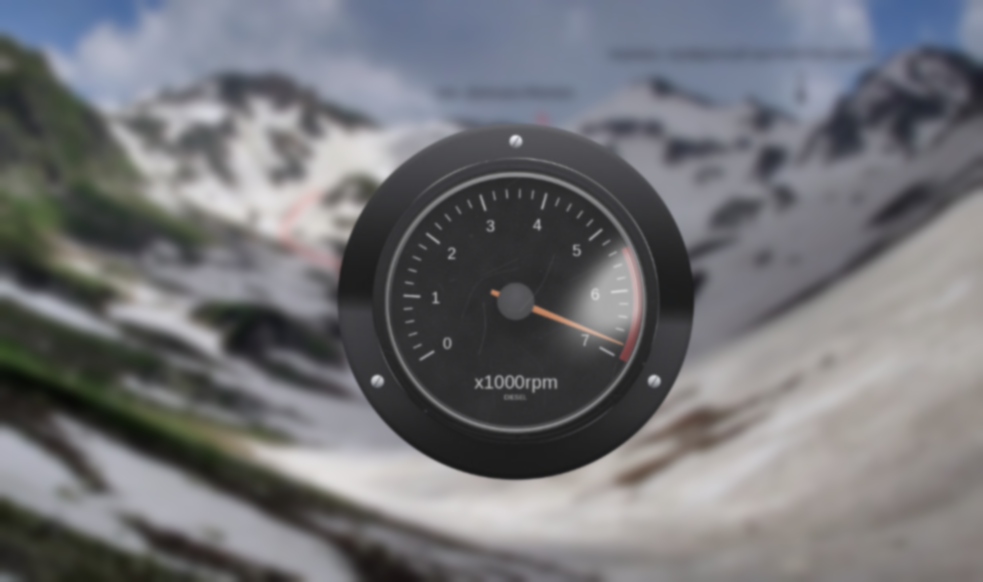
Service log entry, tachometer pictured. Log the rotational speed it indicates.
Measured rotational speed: 6800 rpm
